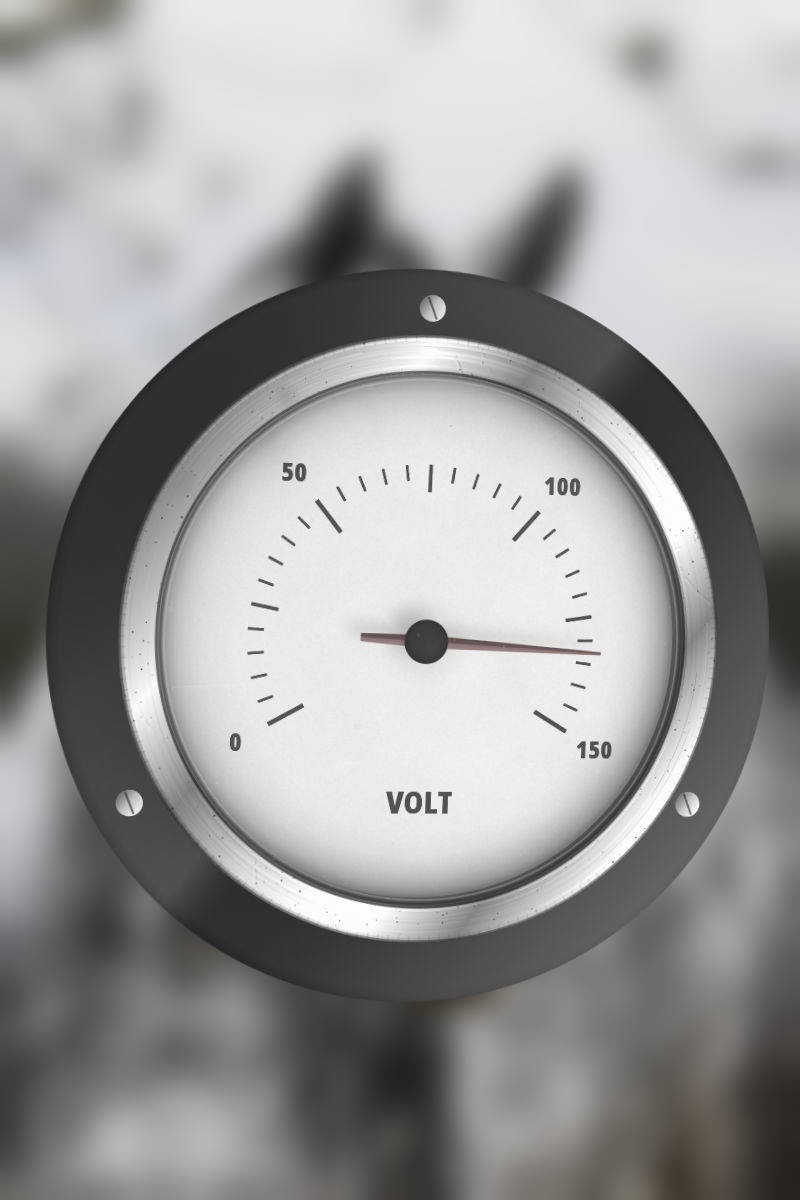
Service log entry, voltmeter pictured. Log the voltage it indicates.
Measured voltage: 132.5 V
